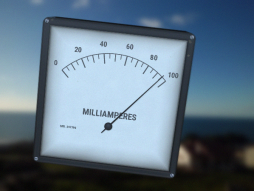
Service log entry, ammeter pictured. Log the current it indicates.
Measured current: 95 mA
